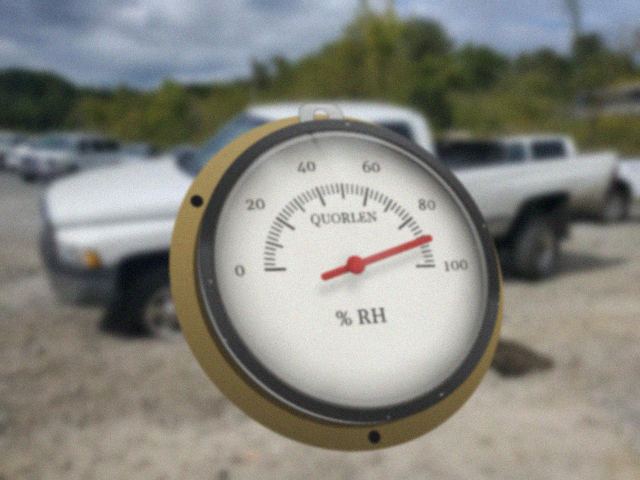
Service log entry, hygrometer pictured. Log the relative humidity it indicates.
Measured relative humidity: 90 %
